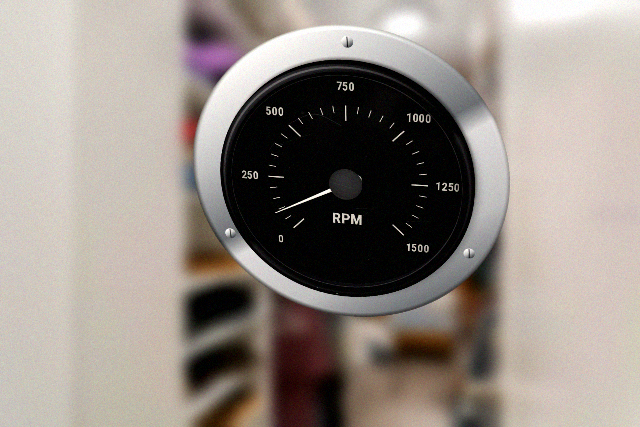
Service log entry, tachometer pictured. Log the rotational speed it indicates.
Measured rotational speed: 100 rpm
